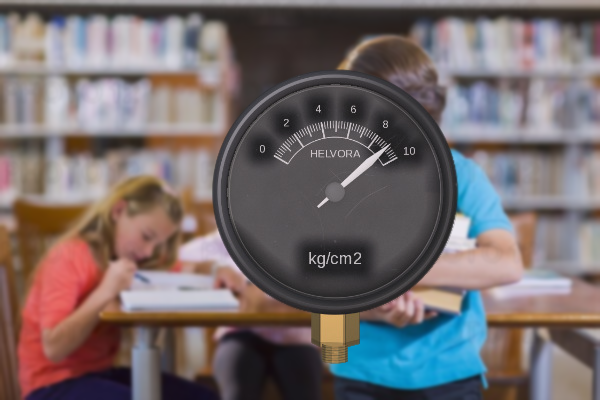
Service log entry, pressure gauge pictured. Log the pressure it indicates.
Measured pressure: 9 kg/cm²
